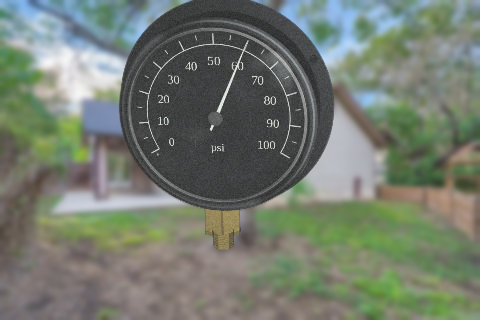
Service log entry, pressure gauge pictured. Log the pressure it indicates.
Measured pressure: 60 psi
